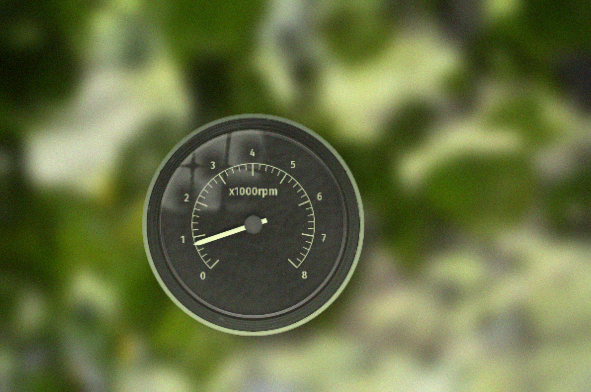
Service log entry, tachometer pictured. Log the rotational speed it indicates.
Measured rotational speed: 800 rpm
